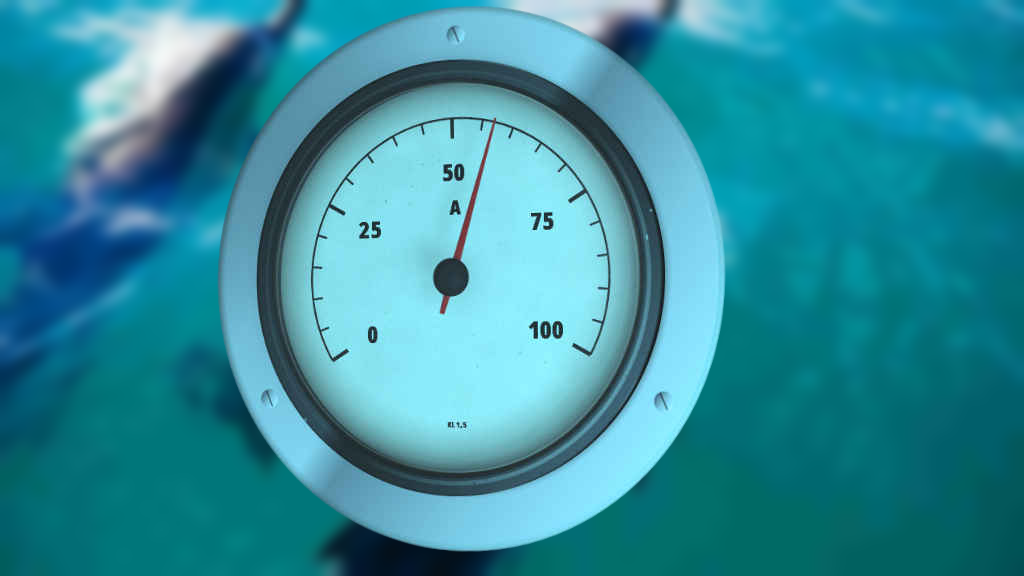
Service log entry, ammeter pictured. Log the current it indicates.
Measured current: 57.5 A
